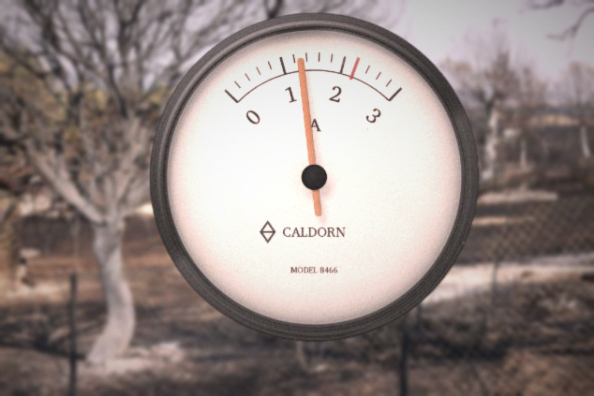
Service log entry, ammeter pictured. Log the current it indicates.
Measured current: 1.3 A
